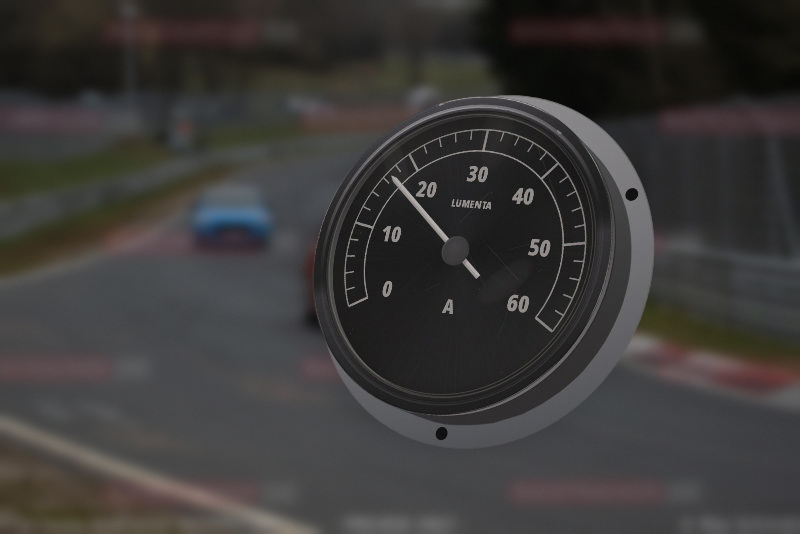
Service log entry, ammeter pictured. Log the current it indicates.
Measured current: 17 A
